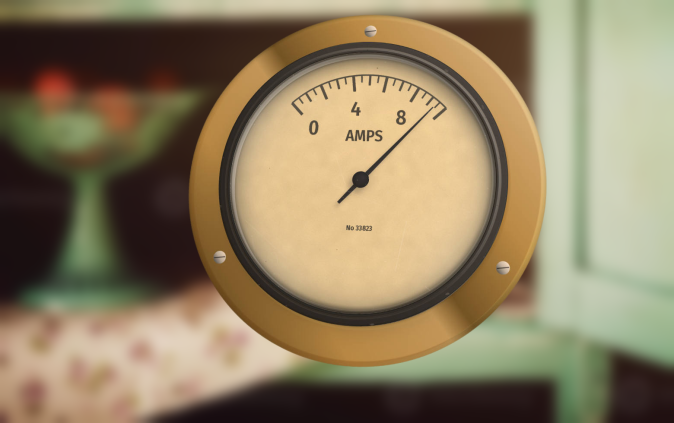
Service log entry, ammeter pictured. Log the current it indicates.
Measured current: 9.5 A
